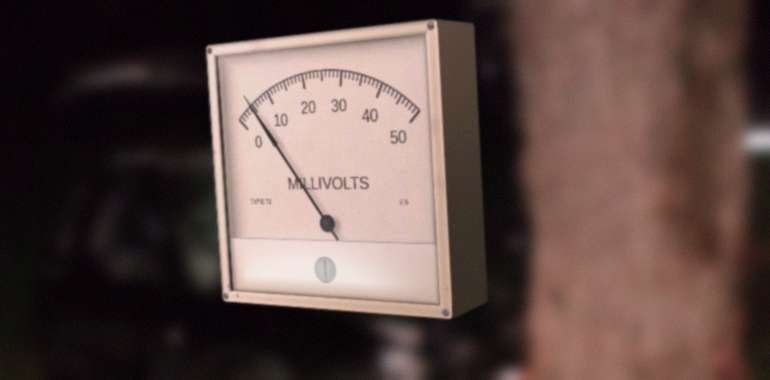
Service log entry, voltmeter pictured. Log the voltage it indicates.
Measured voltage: 5 mV
